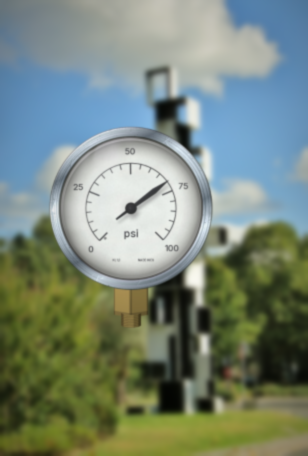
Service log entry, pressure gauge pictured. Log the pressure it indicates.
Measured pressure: 70 psi
